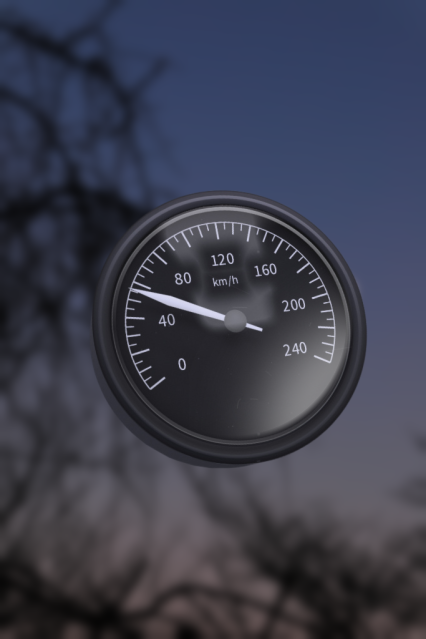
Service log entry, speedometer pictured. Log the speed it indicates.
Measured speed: 55 km/h
